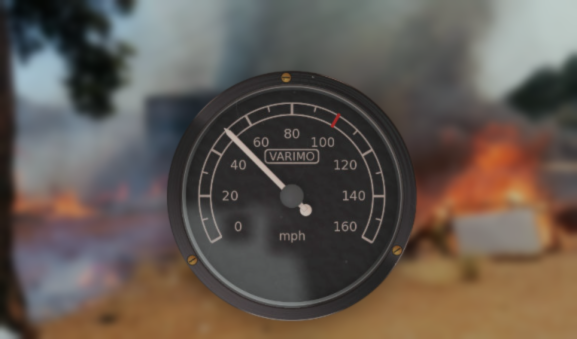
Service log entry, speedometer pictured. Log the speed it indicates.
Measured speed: 50 mph
